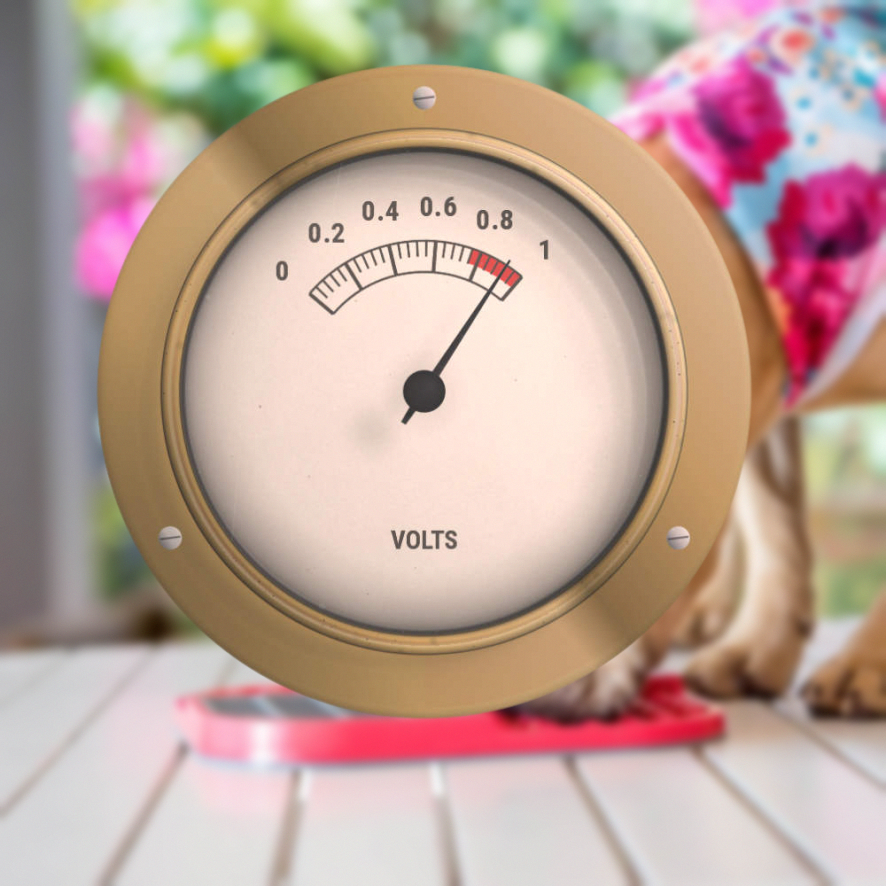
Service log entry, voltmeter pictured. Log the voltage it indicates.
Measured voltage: 0.92 V
